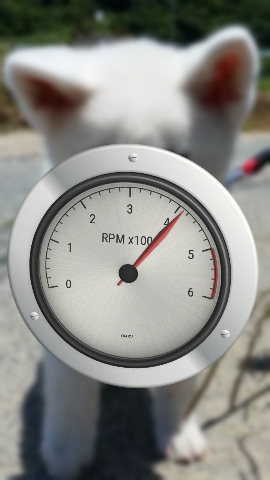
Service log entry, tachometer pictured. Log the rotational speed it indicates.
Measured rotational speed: 4100 rpm
